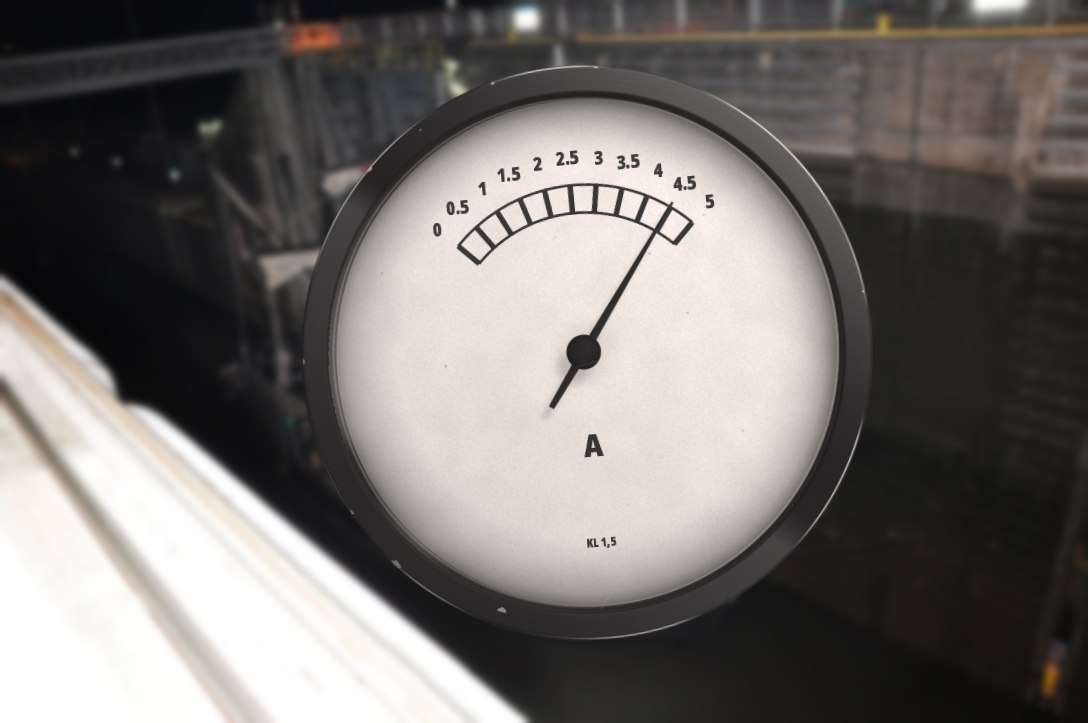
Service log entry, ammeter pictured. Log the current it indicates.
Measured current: 4.5 A
